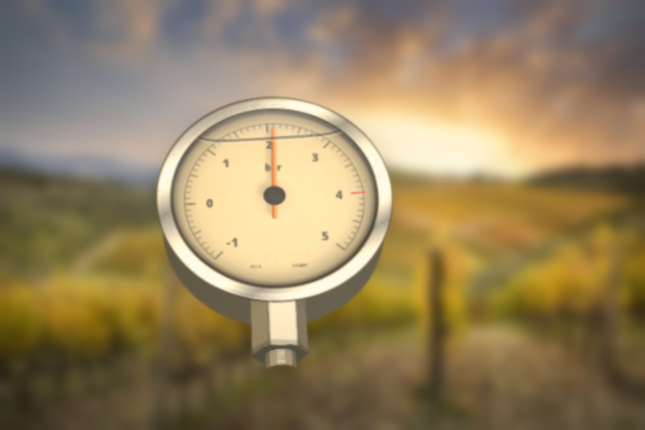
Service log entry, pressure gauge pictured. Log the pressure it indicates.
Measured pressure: 2.1 bar
